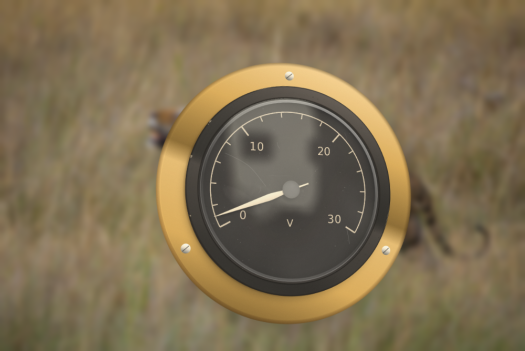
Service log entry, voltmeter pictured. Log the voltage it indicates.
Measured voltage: 1 V
